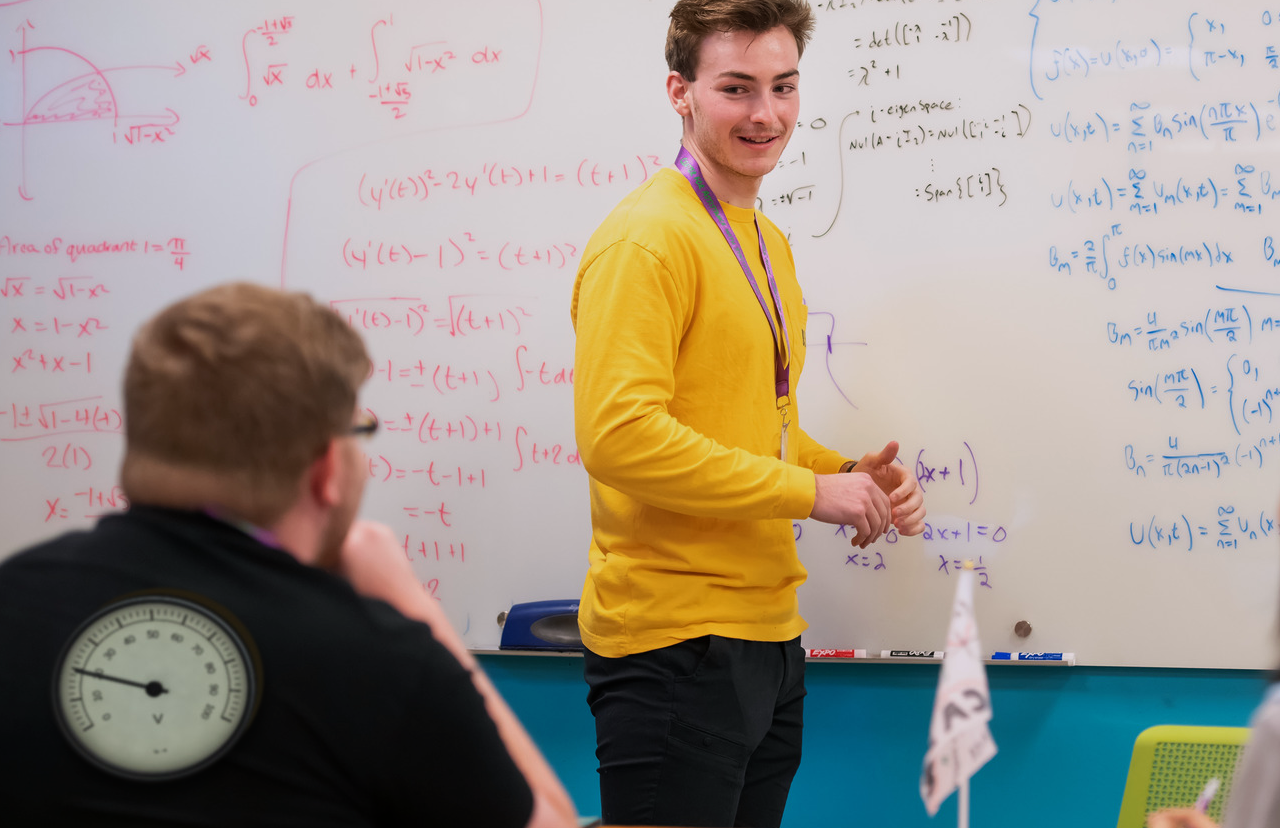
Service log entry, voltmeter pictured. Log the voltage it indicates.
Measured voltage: 20 V
